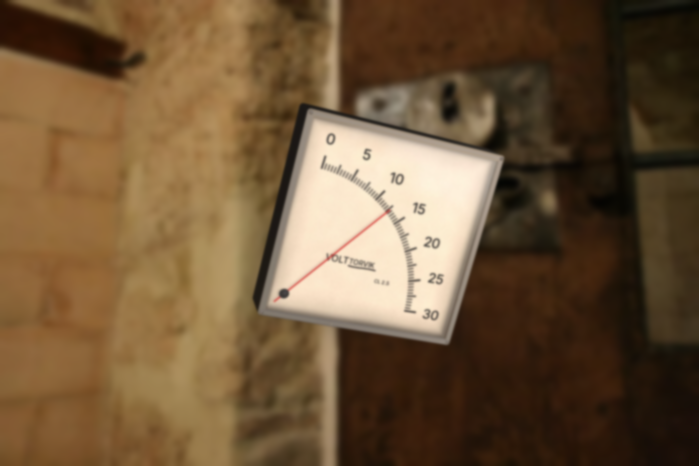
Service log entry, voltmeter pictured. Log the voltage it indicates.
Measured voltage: 12.5 V
